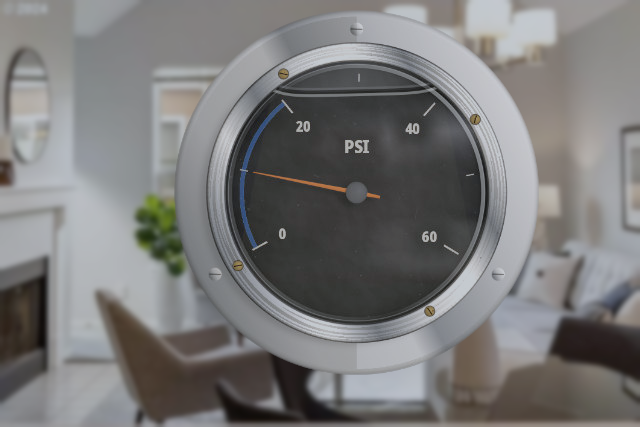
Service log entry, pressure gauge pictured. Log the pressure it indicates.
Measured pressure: 10 psi
